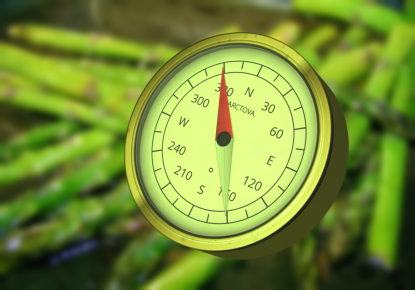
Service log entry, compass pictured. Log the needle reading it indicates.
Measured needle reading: 330 °
